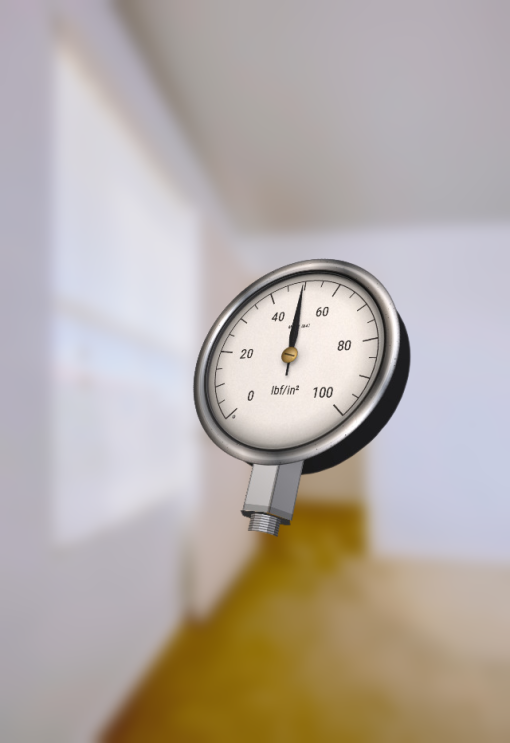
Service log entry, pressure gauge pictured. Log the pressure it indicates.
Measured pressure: 50 psi
